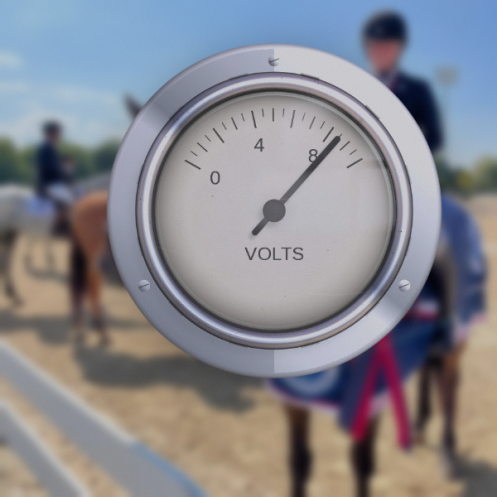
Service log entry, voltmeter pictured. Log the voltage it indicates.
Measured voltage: 8.5 V
